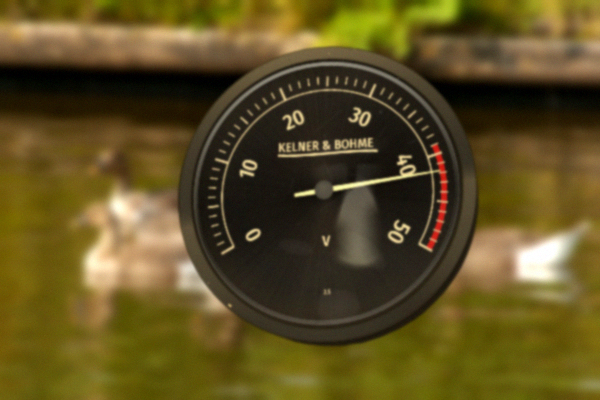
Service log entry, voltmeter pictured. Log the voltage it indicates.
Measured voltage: 42 V
